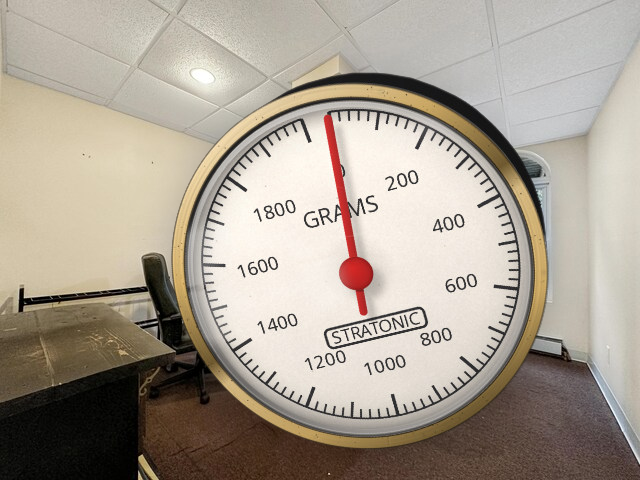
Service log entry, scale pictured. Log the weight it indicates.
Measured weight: 0 g
